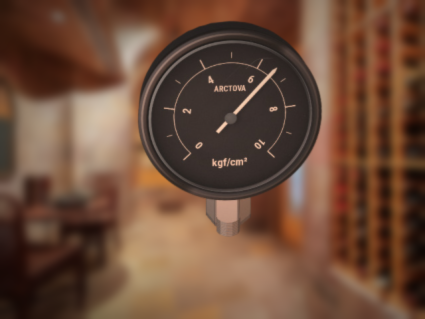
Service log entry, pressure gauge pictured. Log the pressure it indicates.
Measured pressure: 6.5 kg/cm²
